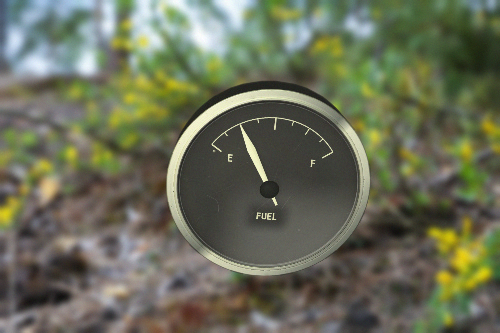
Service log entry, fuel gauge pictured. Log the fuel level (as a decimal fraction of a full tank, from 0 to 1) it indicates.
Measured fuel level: 0.25
